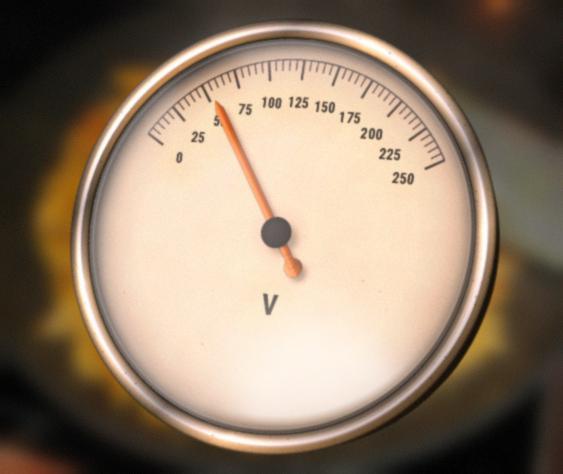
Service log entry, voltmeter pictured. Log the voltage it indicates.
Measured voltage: 55 V
